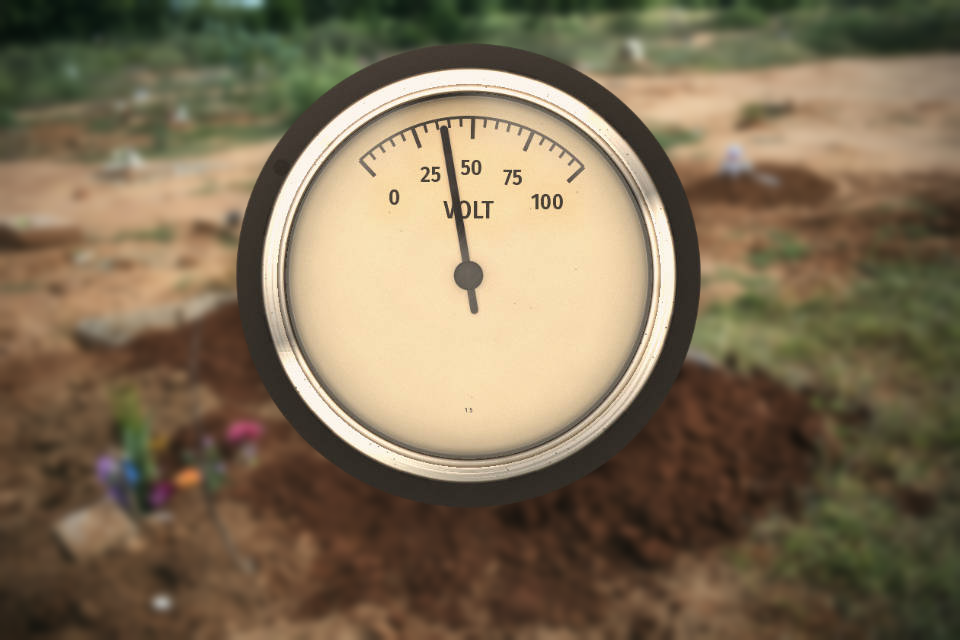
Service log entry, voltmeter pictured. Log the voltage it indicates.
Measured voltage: 37.5 V
